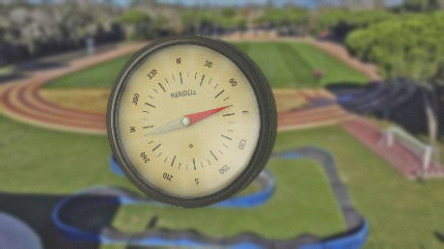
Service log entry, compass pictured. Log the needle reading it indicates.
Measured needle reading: 80 °
